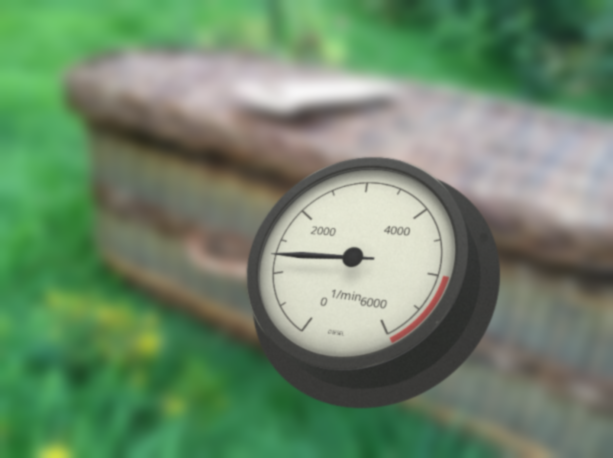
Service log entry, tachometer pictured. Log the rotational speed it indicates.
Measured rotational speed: 1250 rpm
